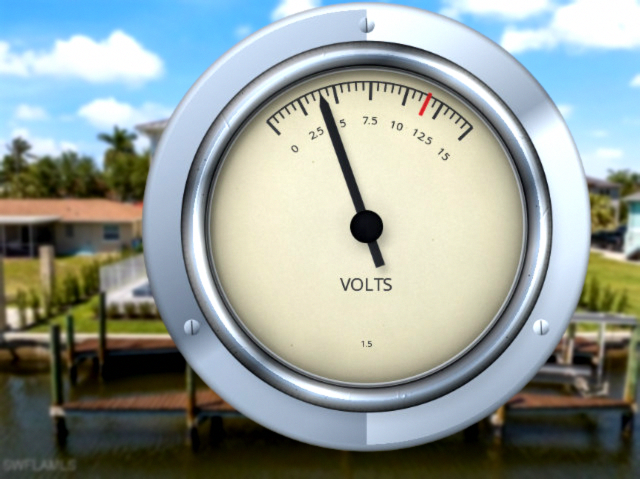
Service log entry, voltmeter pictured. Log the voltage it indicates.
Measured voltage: 4 V
